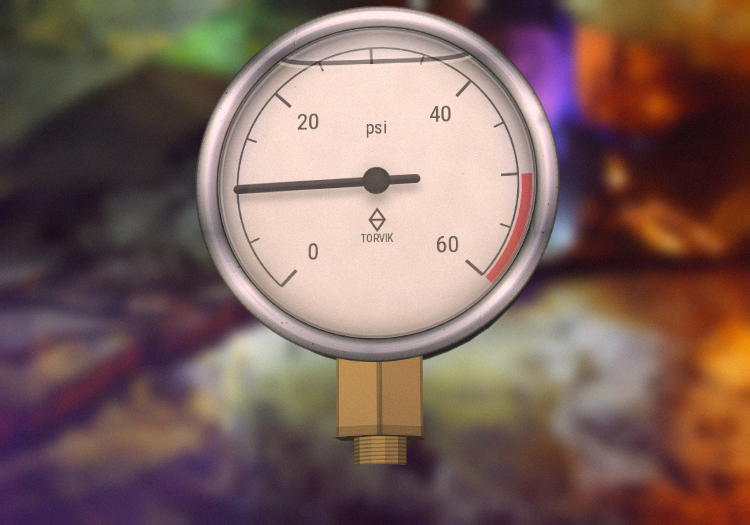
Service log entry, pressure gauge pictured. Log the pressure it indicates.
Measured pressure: 10 psi
